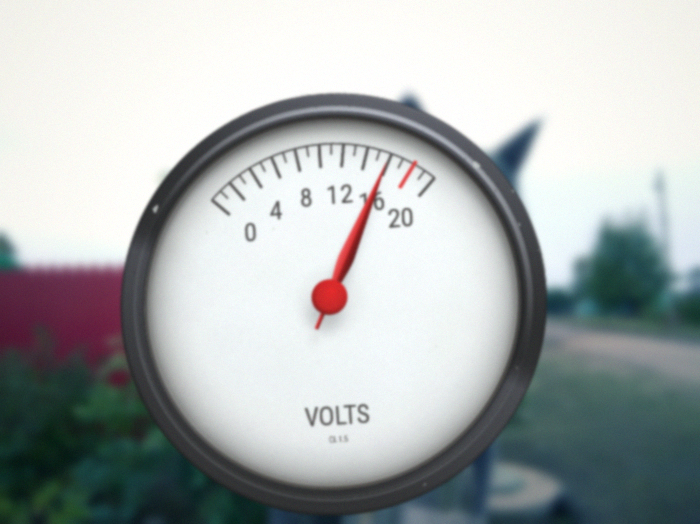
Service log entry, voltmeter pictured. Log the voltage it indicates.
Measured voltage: 16 V
